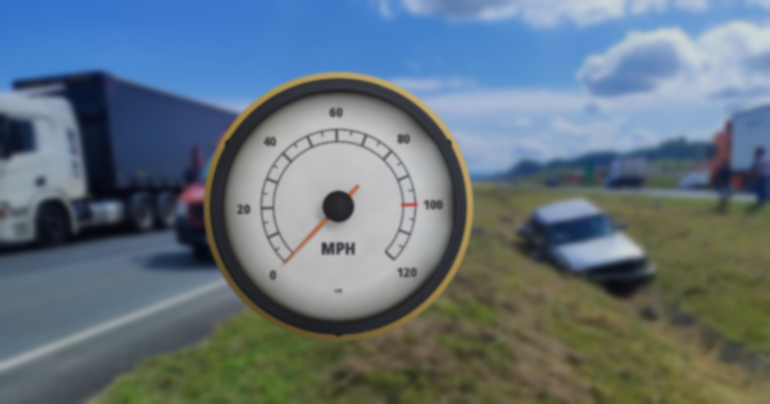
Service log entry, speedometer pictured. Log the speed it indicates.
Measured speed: 0 mph
